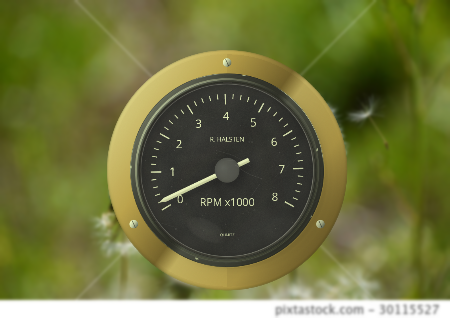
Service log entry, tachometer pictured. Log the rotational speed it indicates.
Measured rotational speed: 200 rpm
